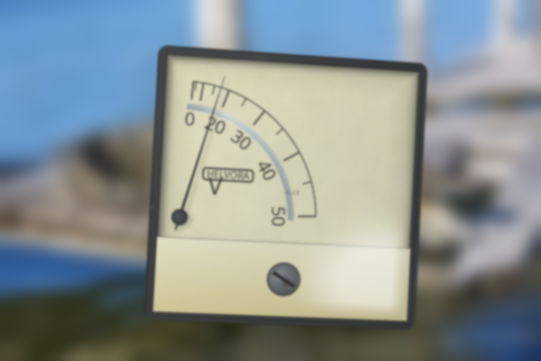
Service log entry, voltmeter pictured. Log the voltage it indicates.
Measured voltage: 17.5 V
